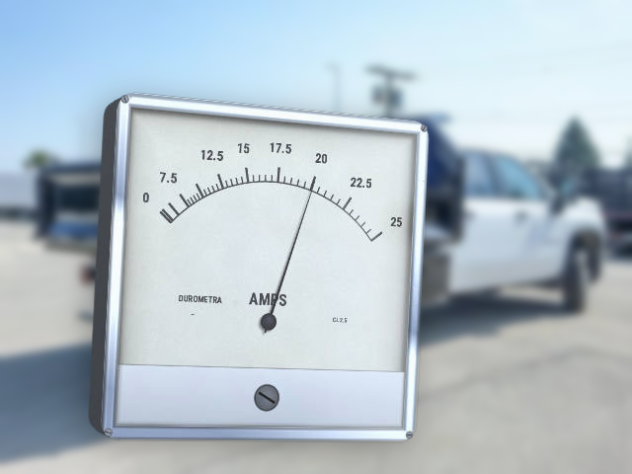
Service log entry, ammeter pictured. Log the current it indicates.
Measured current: 20 A
